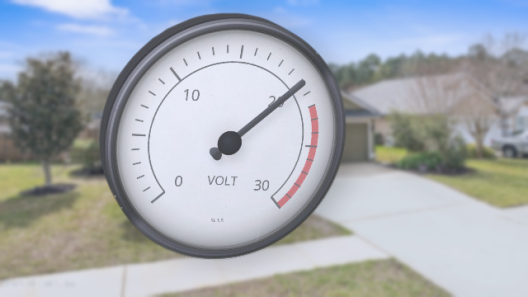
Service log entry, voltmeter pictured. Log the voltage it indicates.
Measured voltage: 20 V
